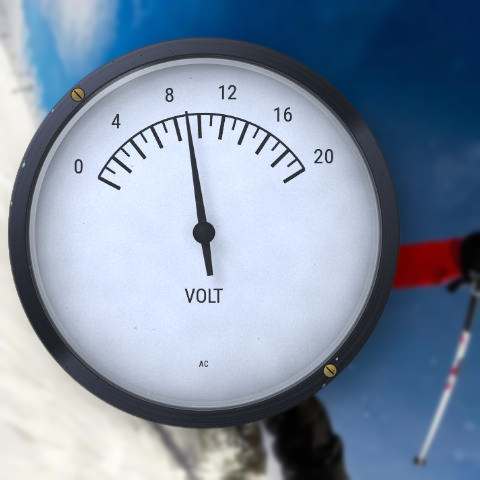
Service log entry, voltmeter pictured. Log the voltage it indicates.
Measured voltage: 9 V
